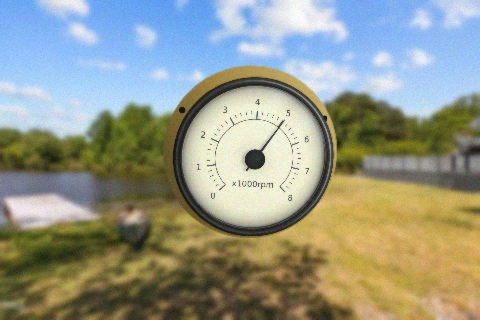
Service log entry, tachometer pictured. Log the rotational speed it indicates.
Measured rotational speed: 5000 rpm
